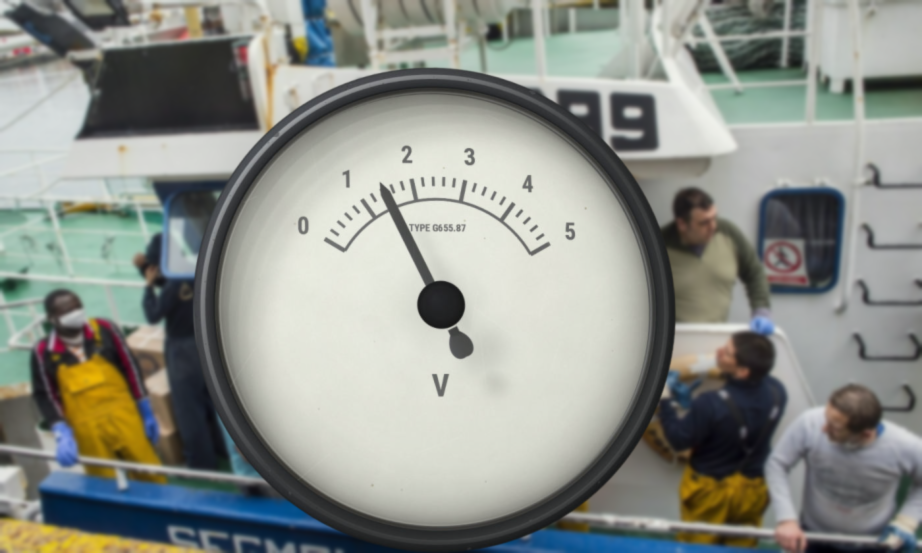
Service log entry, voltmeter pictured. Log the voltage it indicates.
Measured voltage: 1.4 V
